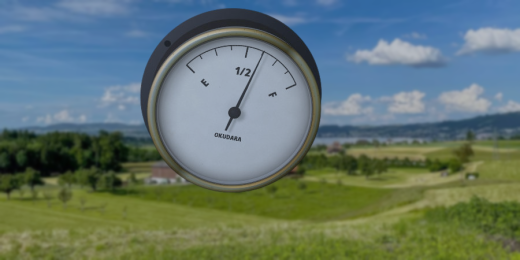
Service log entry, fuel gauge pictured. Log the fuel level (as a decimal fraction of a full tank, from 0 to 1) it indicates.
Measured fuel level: 0.625
